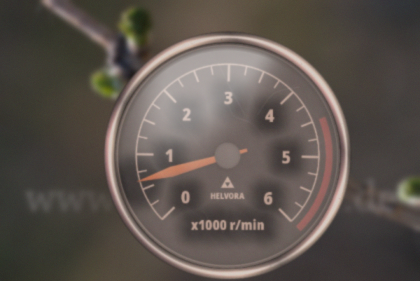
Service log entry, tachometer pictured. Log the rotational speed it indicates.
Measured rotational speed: 625 rpm
